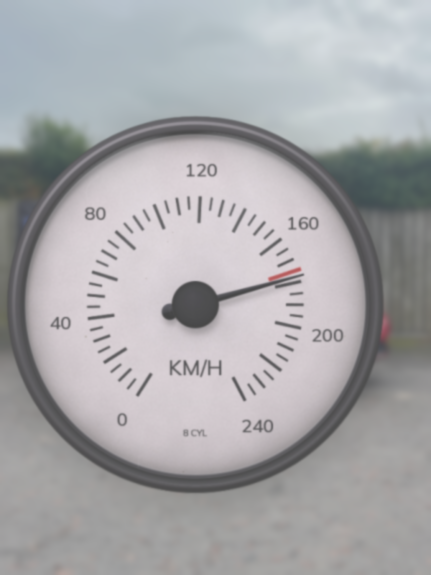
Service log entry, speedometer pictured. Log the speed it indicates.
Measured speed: 177.5 km/h
